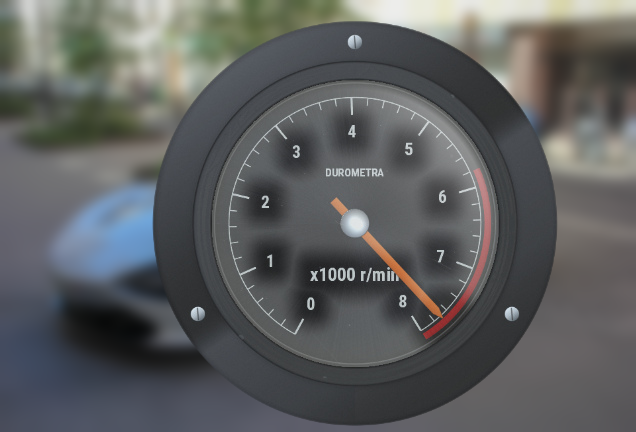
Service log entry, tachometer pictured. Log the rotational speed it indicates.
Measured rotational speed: 7700 rpm
